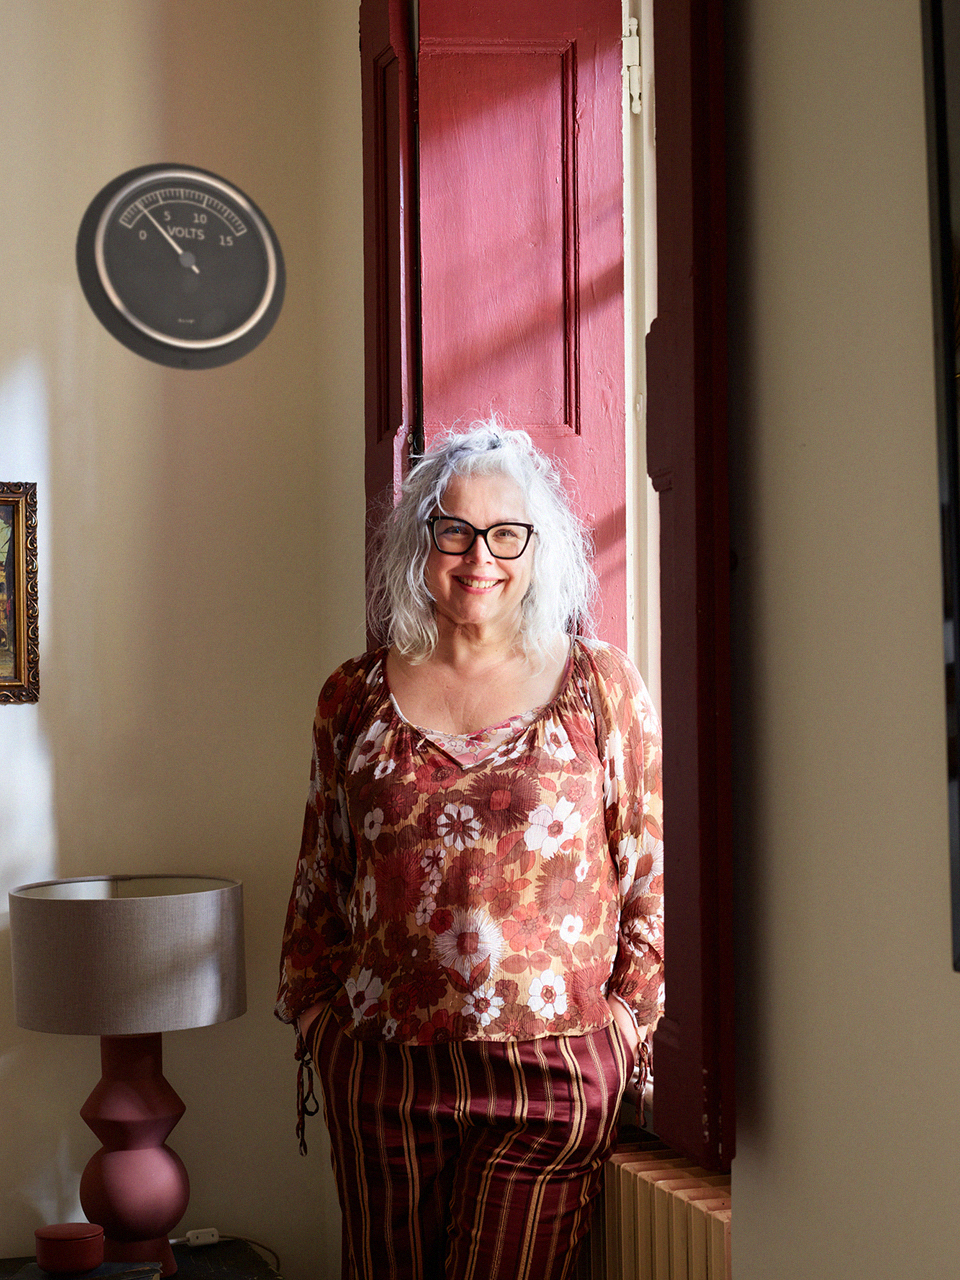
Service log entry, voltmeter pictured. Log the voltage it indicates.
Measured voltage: 2.5 V
